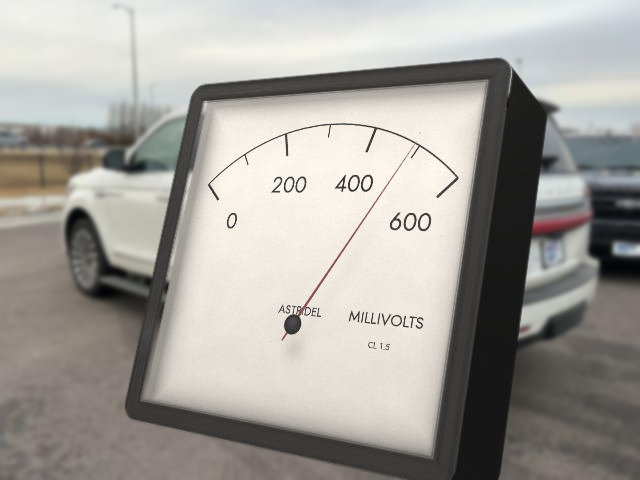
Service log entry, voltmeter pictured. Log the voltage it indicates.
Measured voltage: 500 mV
